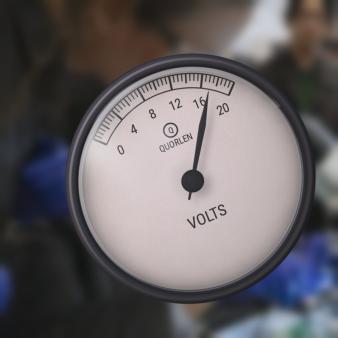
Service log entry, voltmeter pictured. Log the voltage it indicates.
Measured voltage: 17 V
